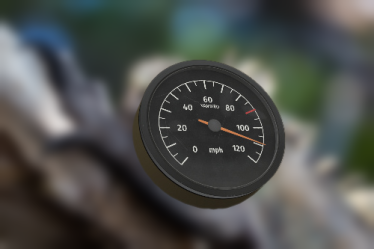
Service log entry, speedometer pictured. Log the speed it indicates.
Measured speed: 110 mph
